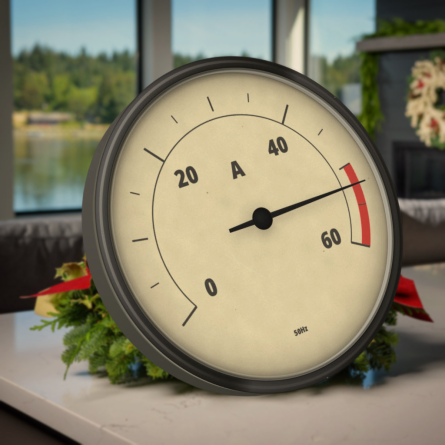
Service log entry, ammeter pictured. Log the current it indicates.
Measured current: 52.5 A
